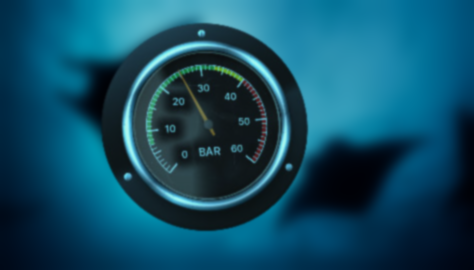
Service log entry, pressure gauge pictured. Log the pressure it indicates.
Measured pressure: 25 bar
